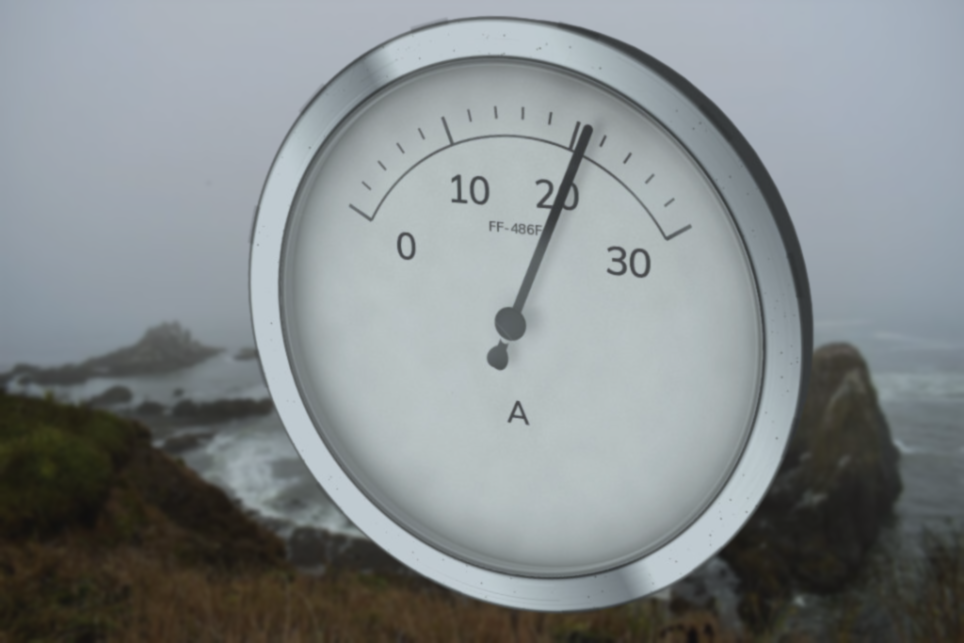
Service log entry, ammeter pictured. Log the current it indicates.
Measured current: 21 A
